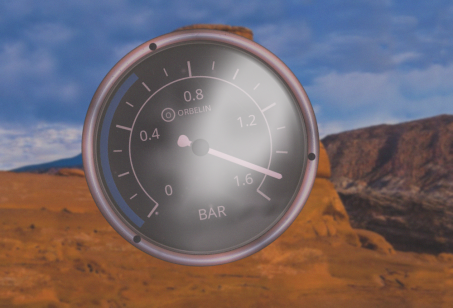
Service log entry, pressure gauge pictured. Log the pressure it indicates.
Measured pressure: 1.5 bar
